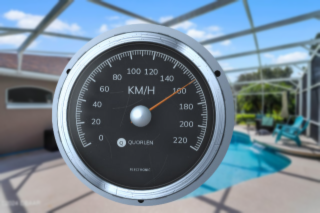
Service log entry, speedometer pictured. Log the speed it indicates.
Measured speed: 160 km/h
